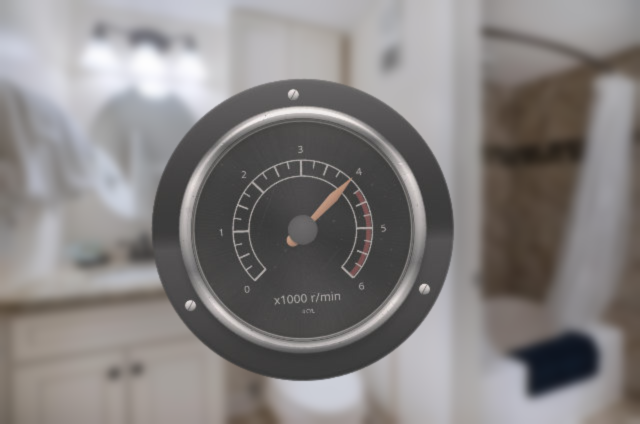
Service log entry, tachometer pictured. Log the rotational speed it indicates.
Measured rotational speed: 4000 rpm
